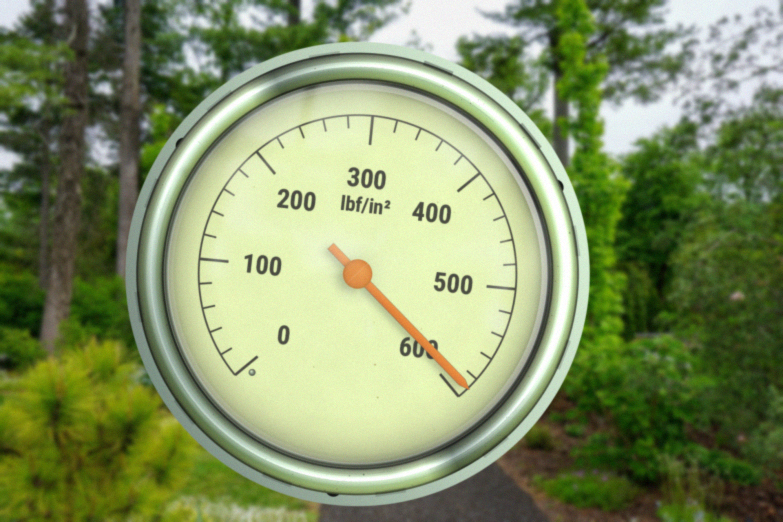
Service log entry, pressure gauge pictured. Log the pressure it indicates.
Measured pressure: 590 psi
